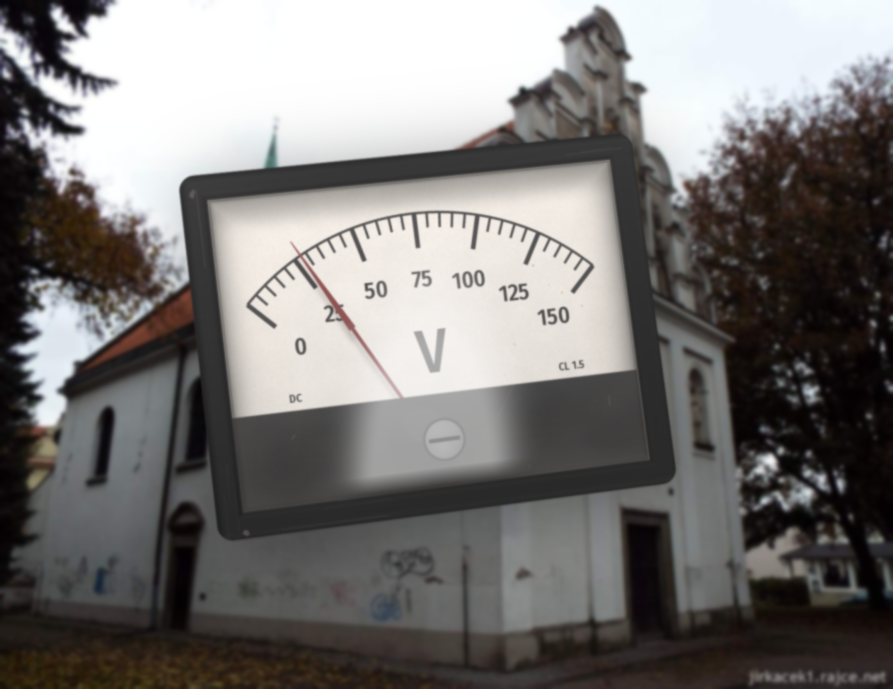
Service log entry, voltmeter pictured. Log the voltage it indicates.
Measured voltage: 27.5 V
